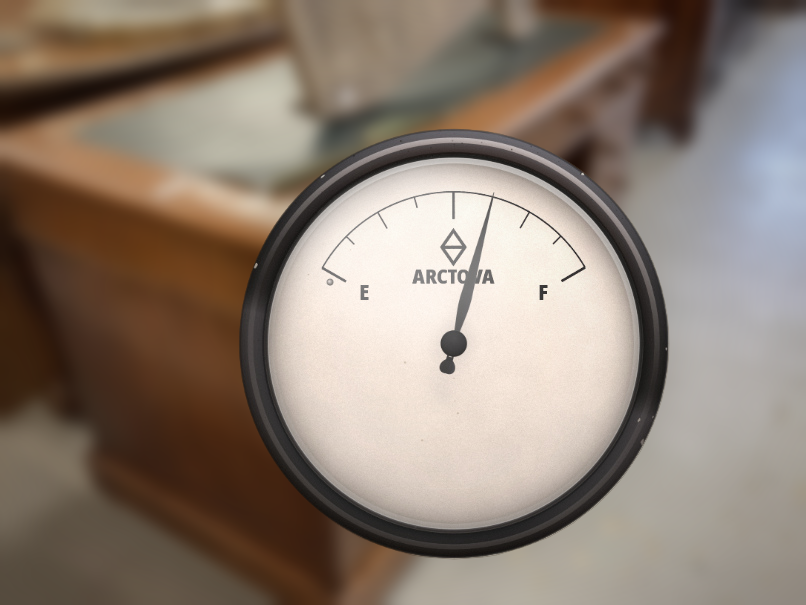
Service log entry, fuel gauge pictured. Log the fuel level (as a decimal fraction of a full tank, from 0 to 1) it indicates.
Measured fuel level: 0.625
